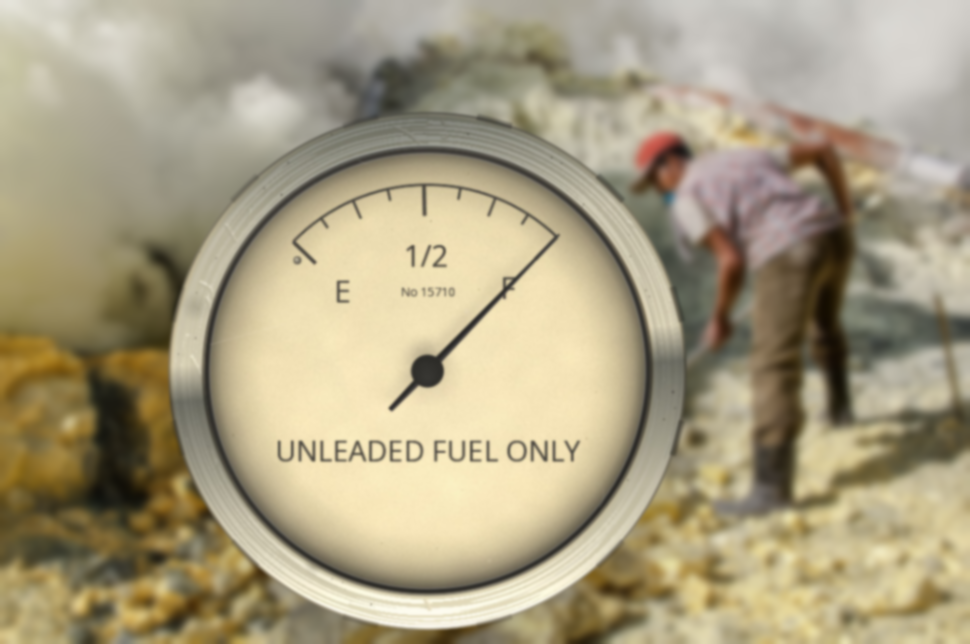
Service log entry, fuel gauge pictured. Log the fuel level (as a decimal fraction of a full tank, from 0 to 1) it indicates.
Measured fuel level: 1
